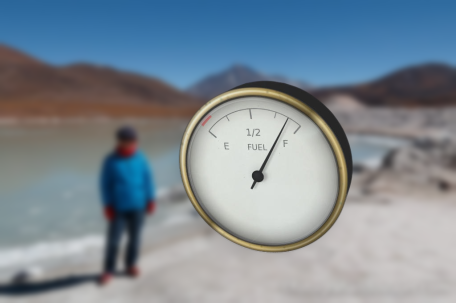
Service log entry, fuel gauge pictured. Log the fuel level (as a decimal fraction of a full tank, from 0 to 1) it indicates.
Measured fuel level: 0.875
